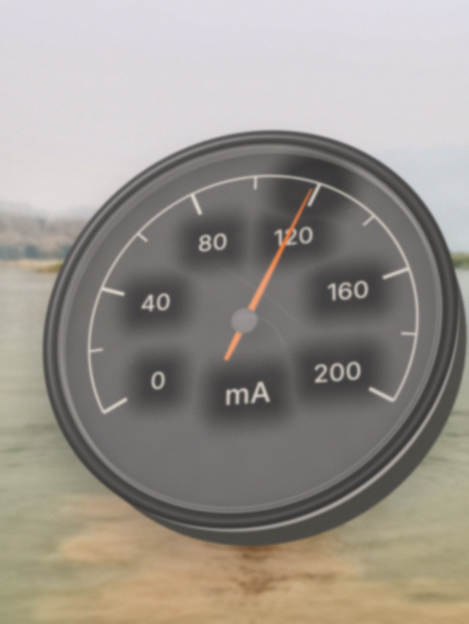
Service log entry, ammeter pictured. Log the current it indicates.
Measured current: 120 mA
